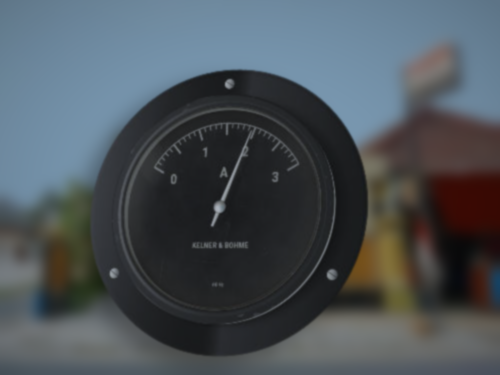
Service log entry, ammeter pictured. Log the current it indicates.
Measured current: 2 A
